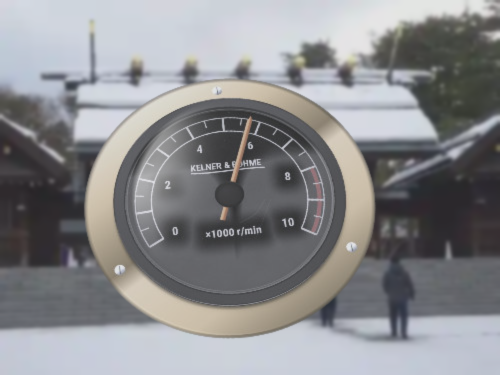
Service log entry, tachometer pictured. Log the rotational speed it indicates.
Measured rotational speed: 5750 rpm
